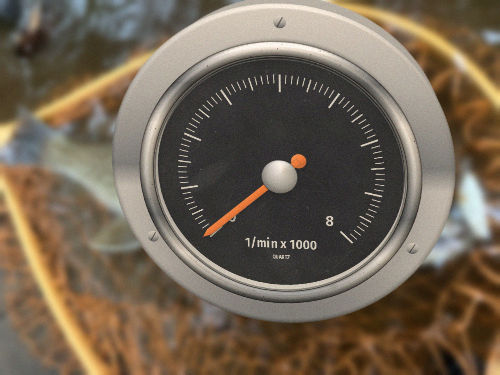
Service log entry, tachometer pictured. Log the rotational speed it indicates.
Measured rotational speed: 100 rpm
